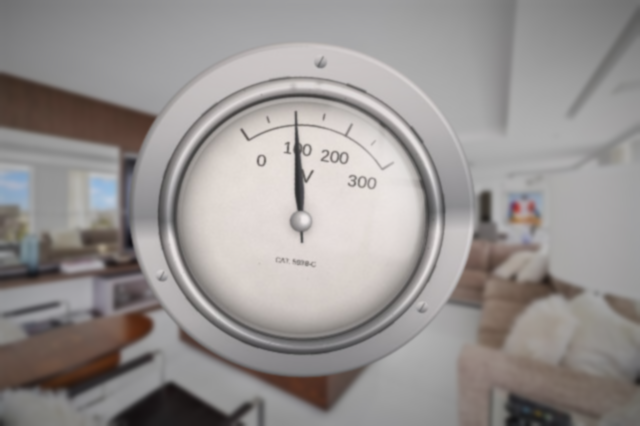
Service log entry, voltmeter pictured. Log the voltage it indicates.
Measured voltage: 100 V
